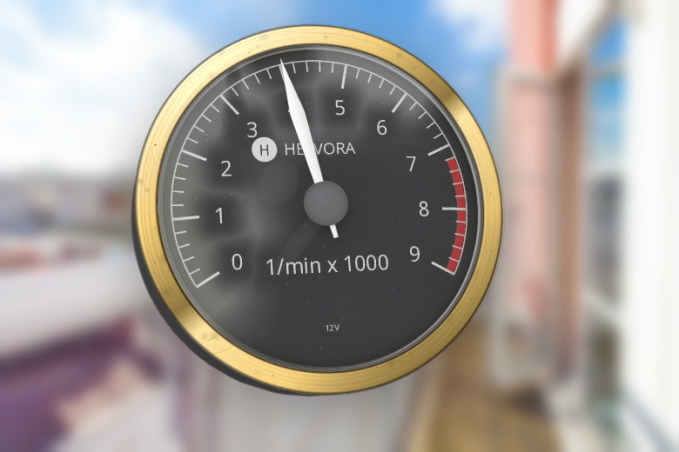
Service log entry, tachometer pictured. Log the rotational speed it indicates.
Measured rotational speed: 4000 rpm
